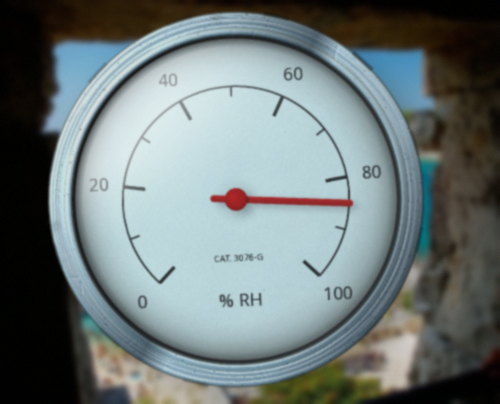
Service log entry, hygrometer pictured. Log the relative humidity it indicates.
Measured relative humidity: 85 %
